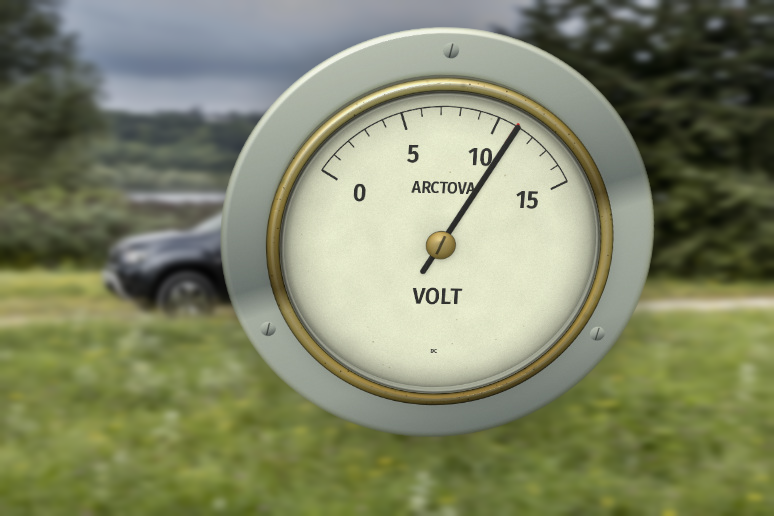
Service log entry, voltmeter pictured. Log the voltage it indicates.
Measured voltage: 11 V
